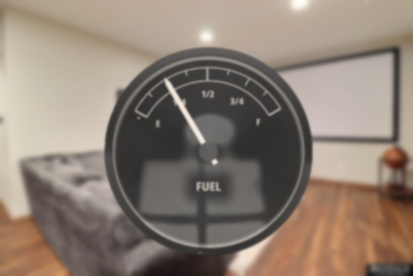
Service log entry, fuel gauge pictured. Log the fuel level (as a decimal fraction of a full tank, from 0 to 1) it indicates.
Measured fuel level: 0.25
